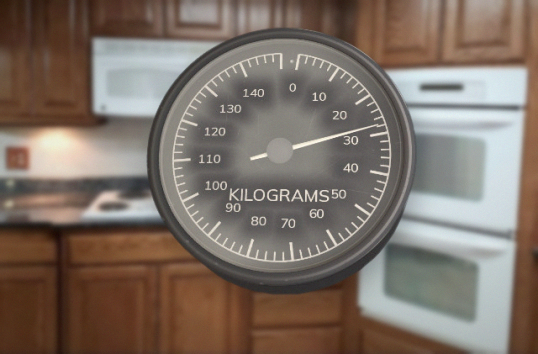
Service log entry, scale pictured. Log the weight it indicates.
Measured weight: 28 kg
